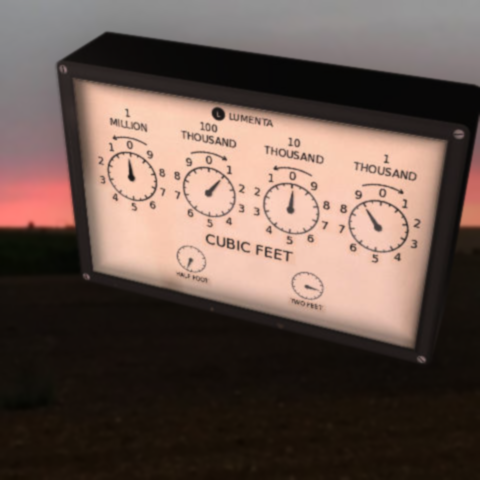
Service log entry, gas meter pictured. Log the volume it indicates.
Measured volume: 9900 ft³
